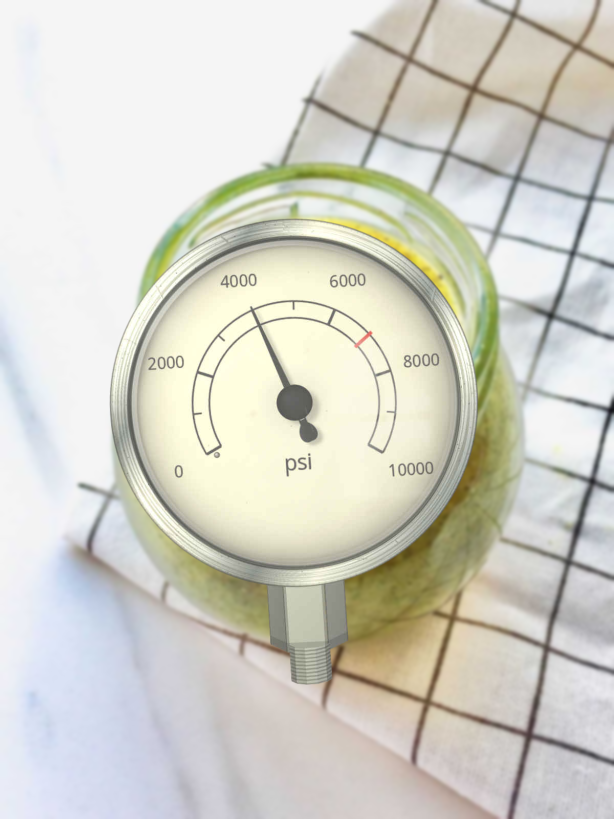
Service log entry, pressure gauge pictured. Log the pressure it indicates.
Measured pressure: 4000 psi
